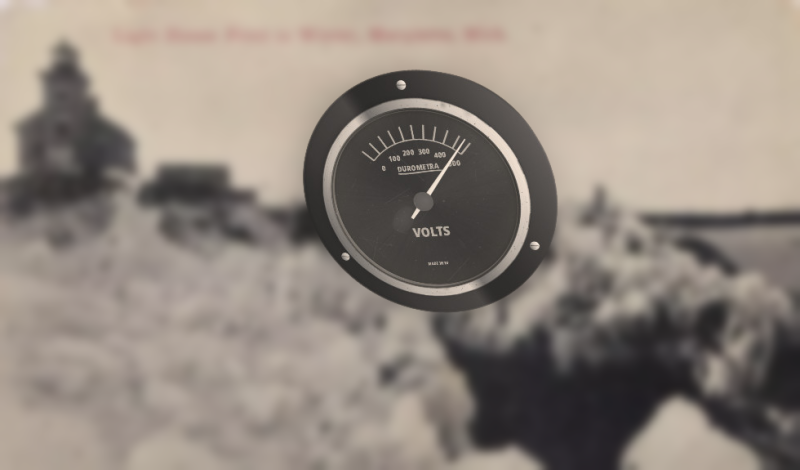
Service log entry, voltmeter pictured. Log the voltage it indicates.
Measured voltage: 475 V
